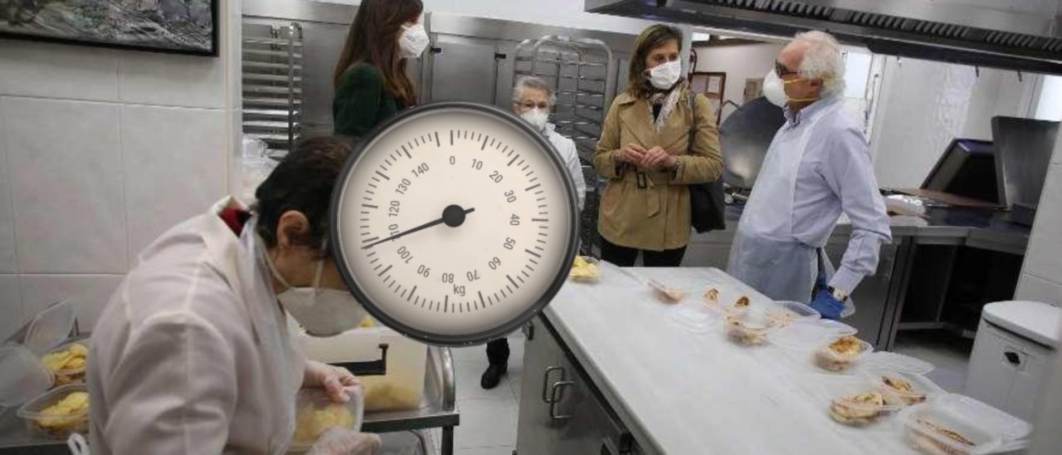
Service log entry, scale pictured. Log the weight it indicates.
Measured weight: 108 kg
